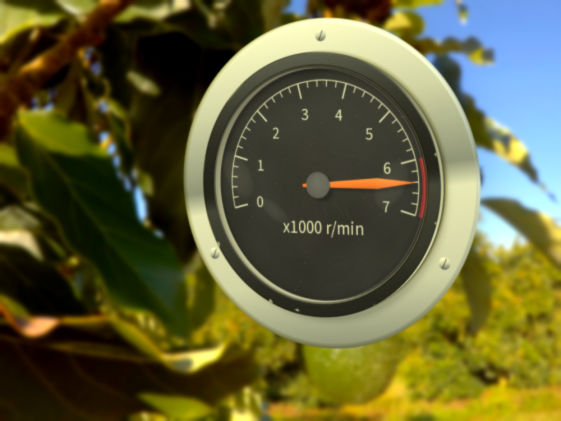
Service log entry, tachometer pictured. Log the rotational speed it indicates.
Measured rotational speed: 6400 rpm
